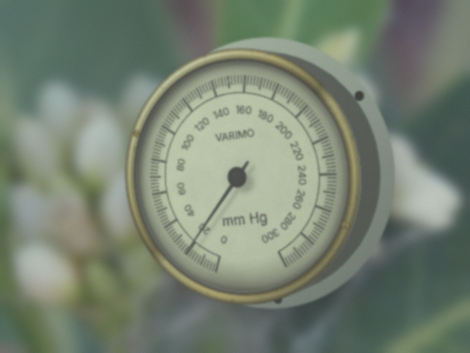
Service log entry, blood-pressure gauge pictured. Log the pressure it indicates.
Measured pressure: 20 mmHg
